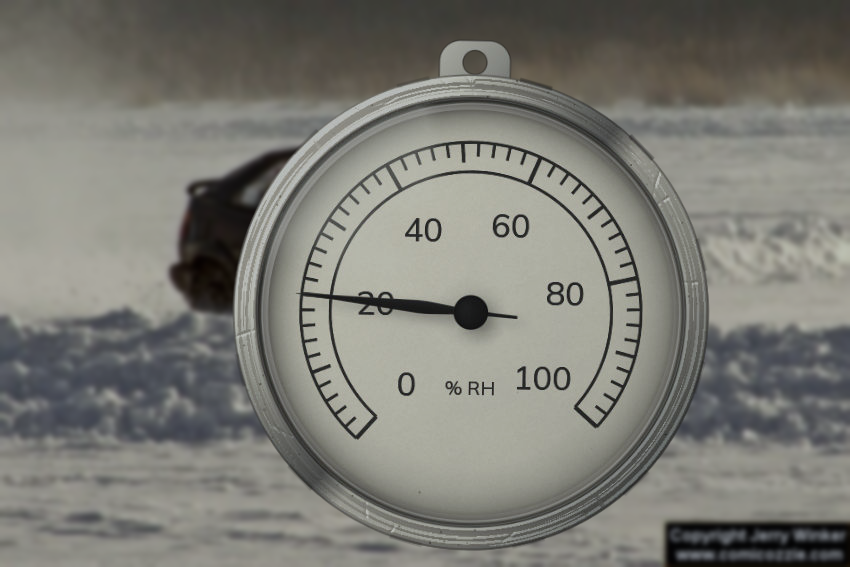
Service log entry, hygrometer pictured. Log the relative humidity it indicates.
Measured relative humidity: 20 %
